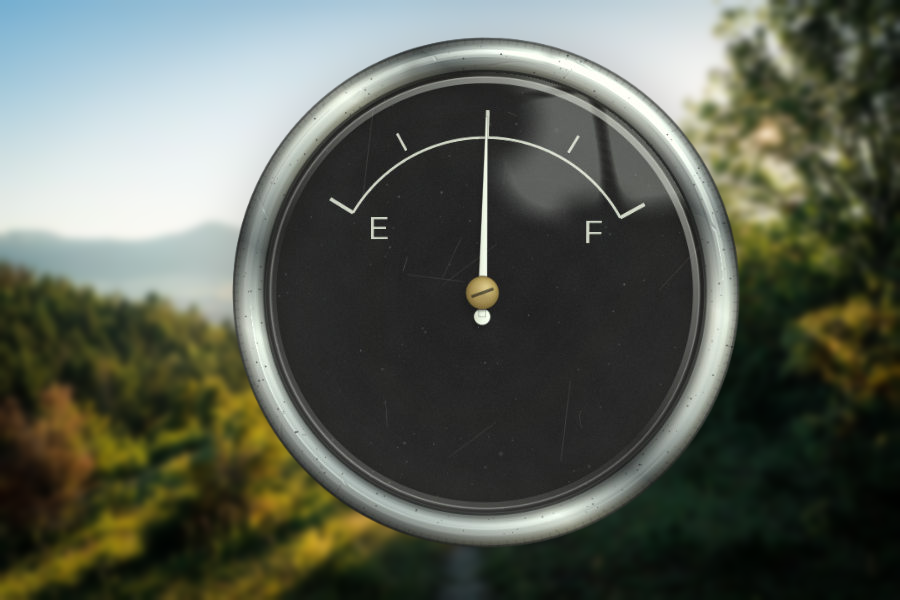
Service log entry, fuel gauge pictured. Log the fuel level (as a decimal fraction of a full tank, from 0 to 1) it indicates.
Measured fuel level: 0.5
